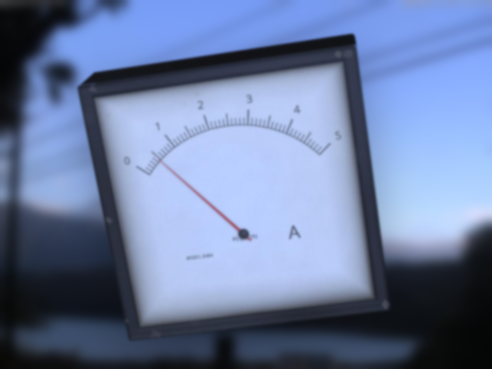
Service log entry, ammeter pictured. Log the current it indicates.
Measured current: 0.5 A
